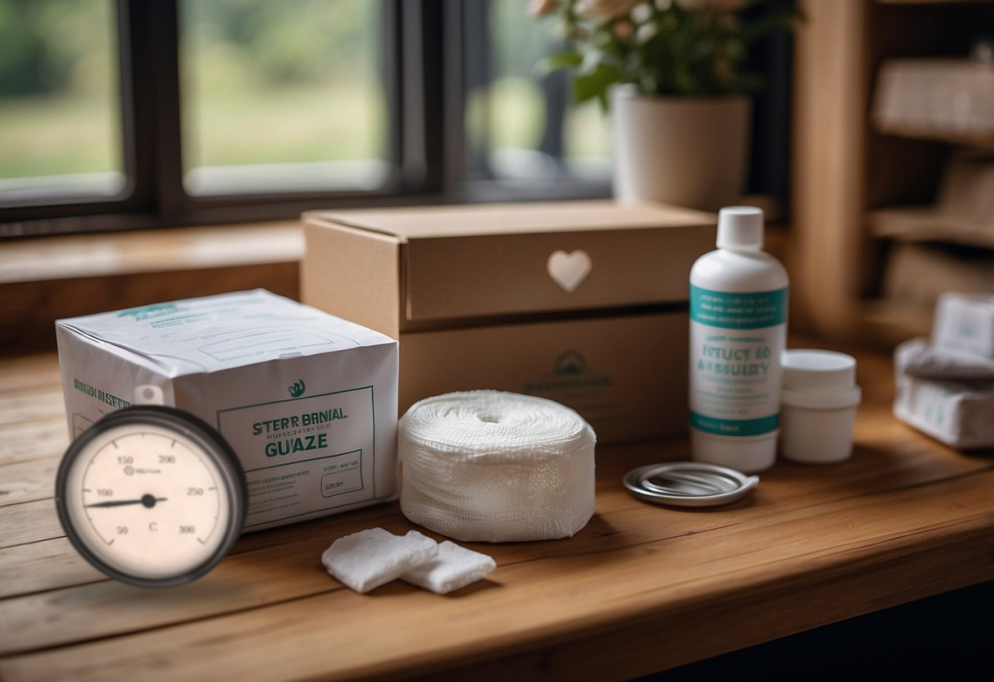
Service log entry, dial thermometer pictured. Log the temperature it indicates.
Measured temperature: 87.5 °C
